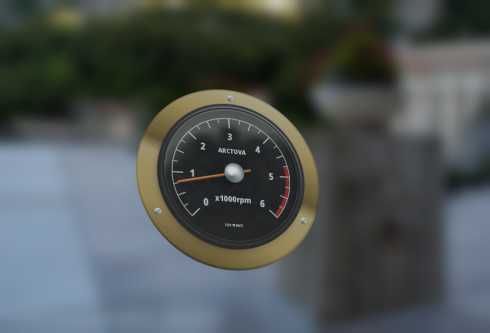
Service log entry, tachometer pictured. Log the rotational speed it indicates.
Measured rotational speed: 750 rpm
